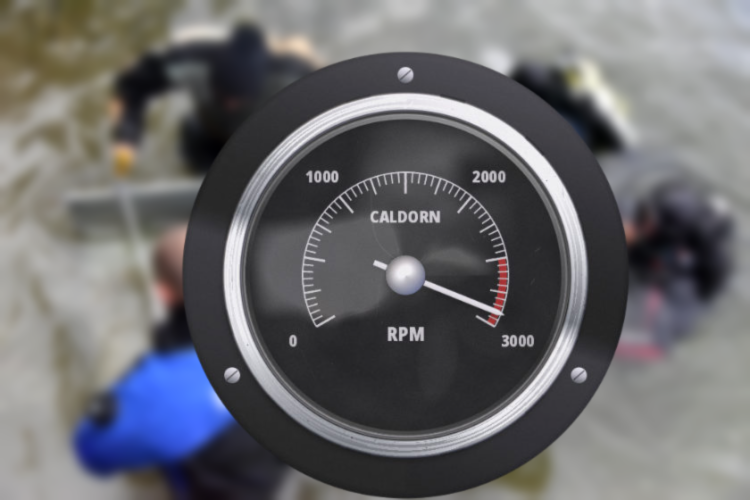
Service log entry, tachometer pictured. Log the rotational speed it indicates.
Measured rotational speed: 2900 rpm
